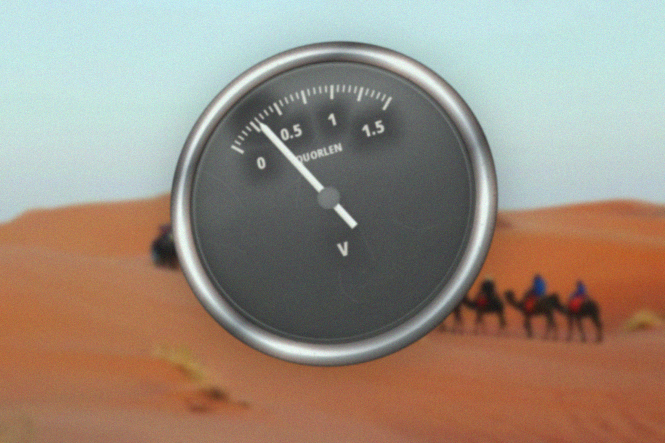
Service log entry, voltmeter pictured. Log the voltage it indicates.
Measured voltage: 0.3 V
